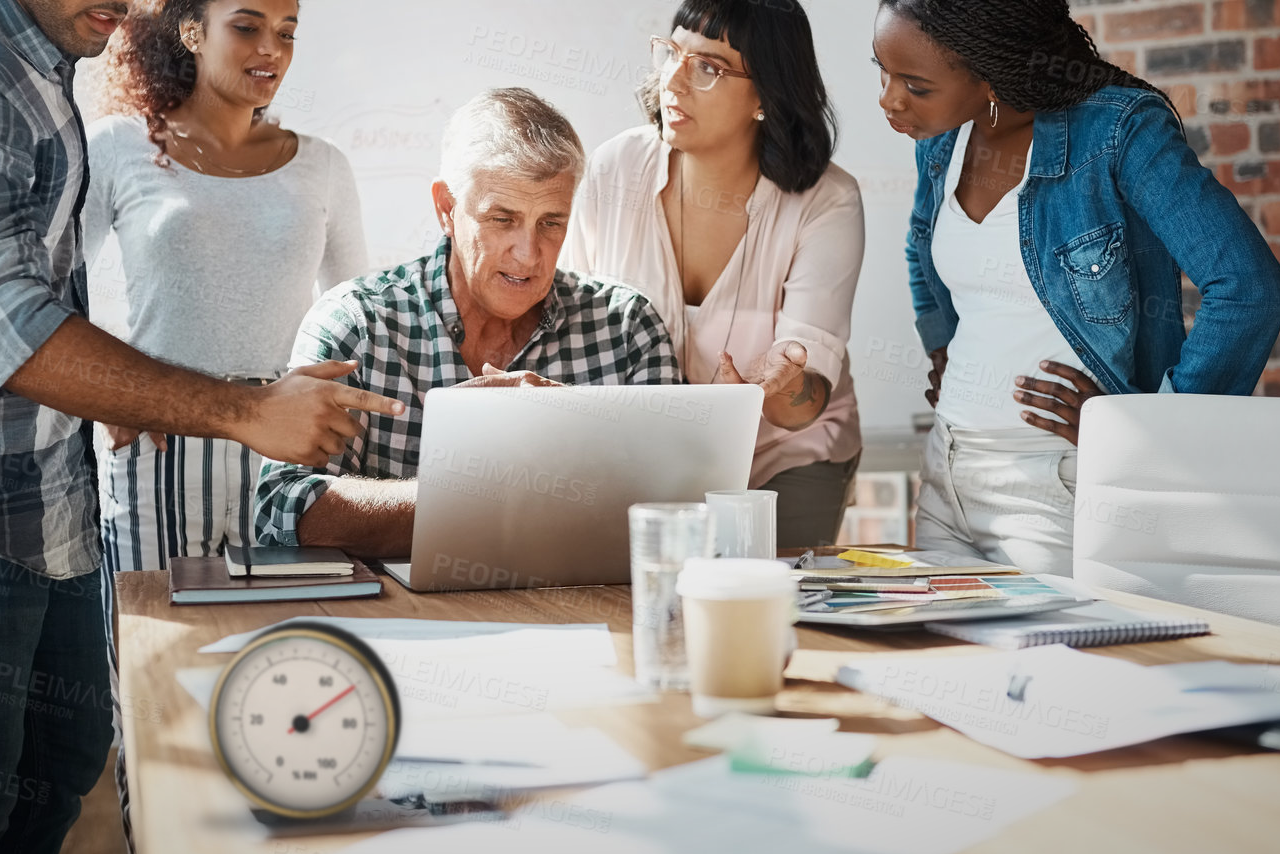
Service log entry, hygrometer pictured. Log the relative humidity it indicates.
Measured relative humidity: 68 %
